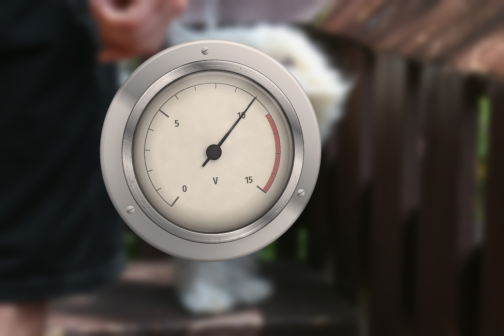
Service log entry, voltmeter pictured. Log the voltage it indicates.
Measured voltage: 10 V
